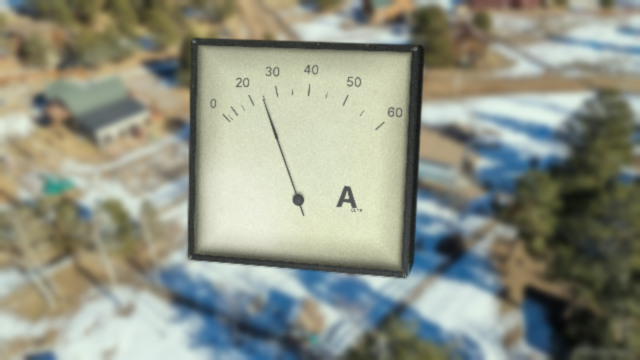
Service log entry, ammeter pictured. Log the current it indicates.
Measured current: 25 A
